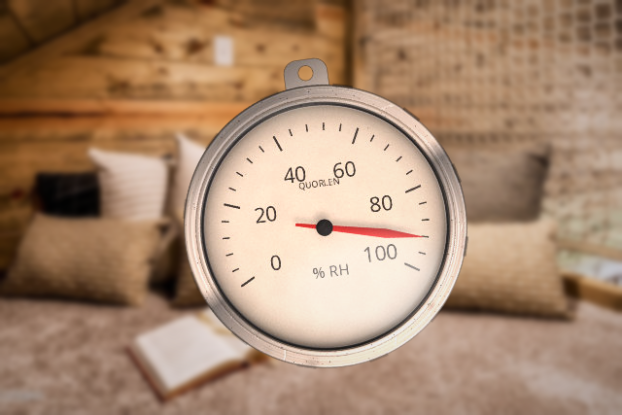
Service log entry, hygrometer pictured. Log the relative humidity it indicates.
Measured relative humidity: 92 %
